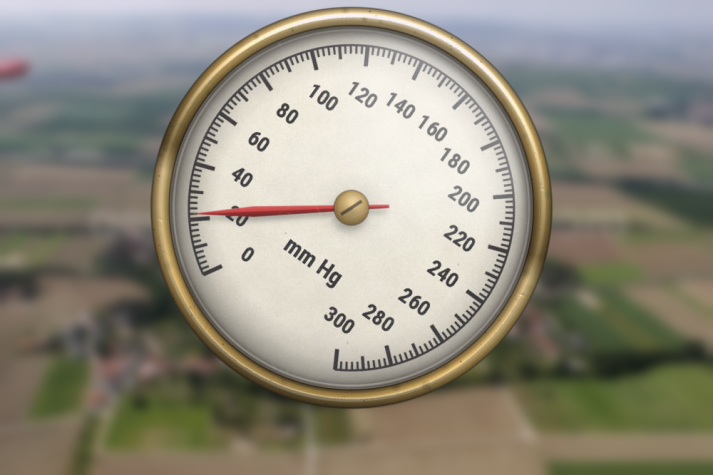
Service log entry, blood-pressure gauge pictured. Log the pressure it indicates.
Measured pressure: 22 mmHg
